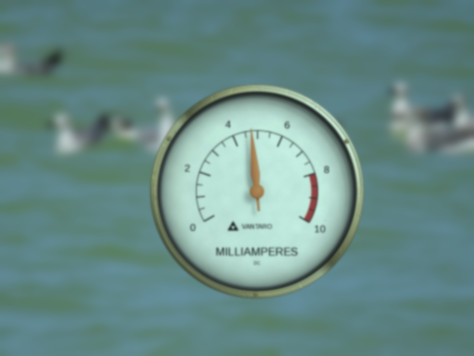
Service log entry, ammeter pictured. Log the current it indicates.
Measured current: 4.75 mA
